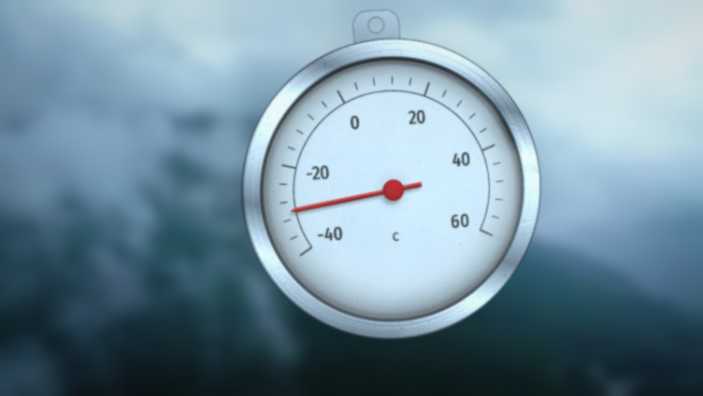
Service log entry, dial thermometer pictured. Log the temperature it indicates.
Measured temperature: -30 °C
